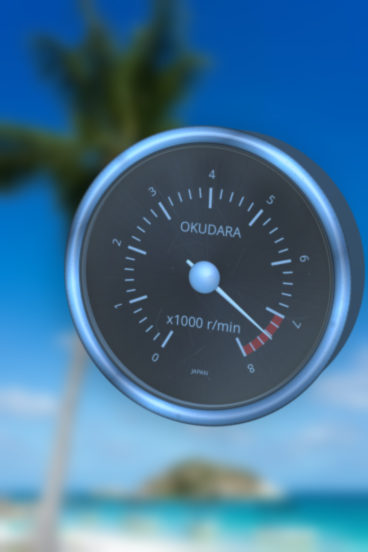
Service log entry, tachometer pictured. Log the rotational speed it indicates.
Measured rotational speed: 7400 rpm
